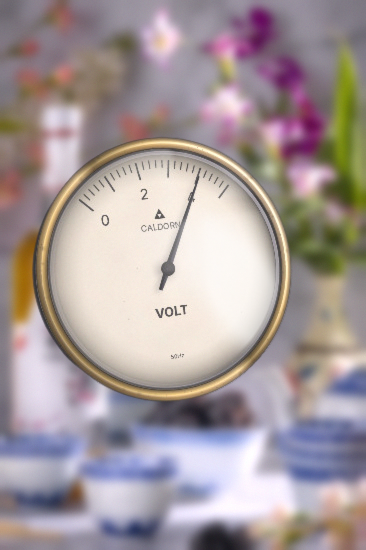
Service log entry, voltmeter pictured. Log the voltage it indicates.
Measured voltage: 4 V
